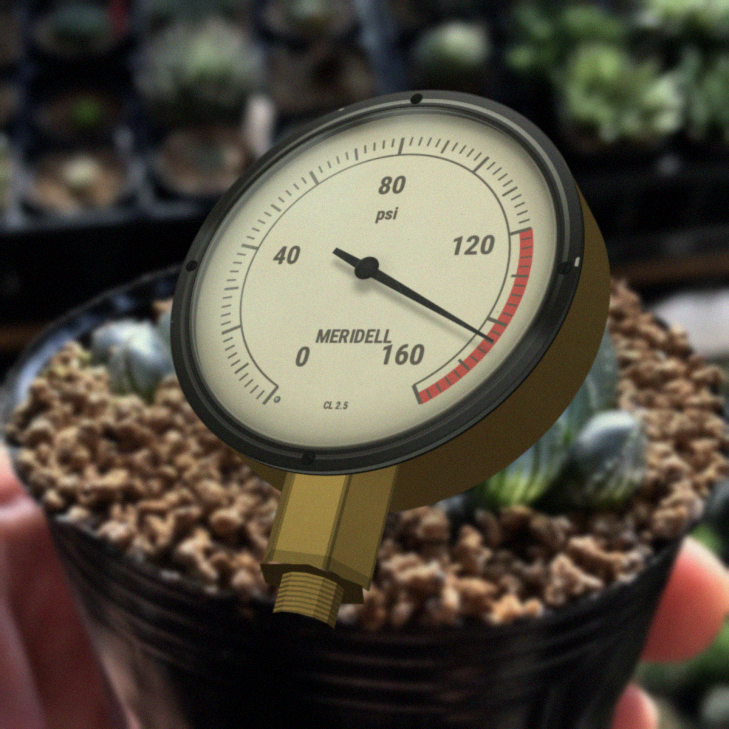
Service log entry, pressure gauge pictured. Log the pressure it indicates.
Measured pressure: 144 psi
